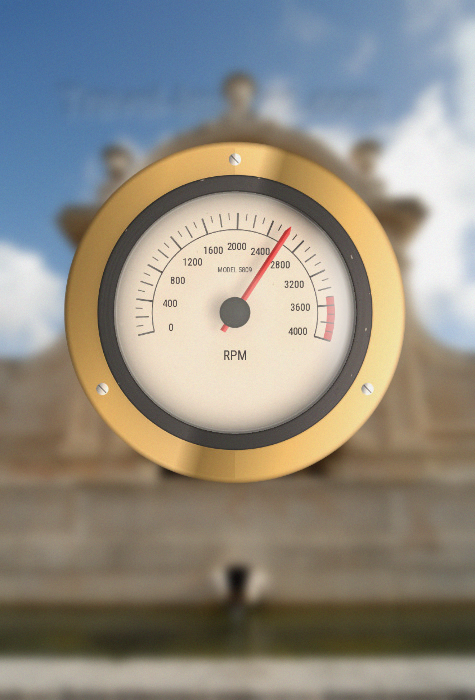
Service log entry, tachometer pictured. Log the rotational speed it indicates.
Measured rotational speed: 2600 rpm
